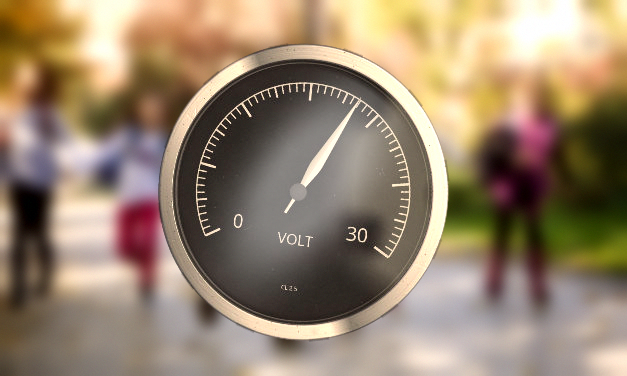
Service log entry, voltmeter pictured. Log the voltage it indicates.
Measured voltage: 18.5 V
